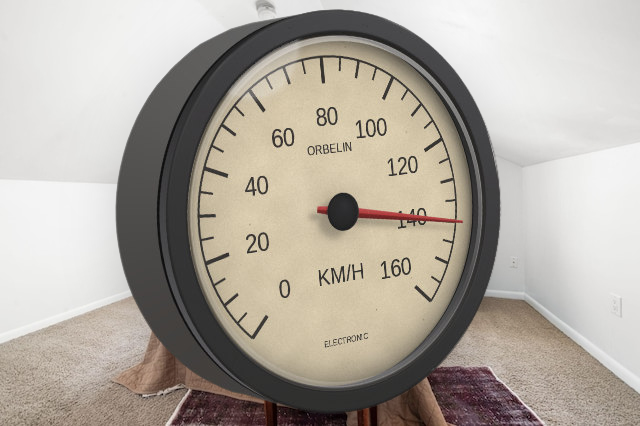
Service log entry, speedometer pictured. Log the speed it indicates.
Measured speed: 140 km/h
